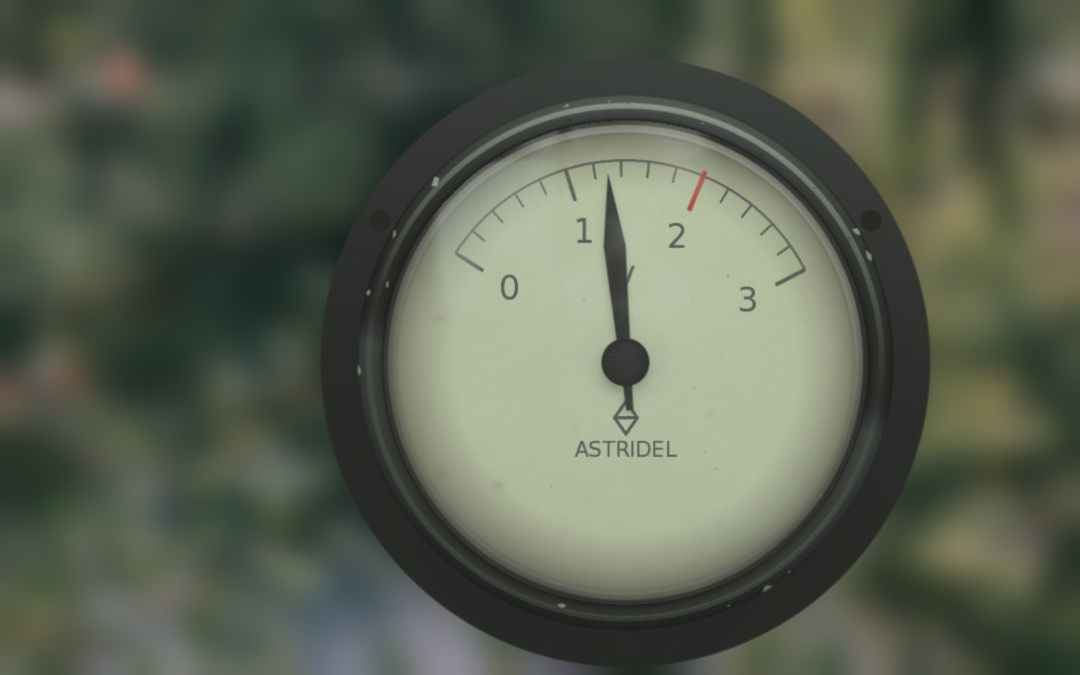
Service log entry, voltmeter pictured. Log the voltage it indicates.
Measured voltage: 1.3 V
